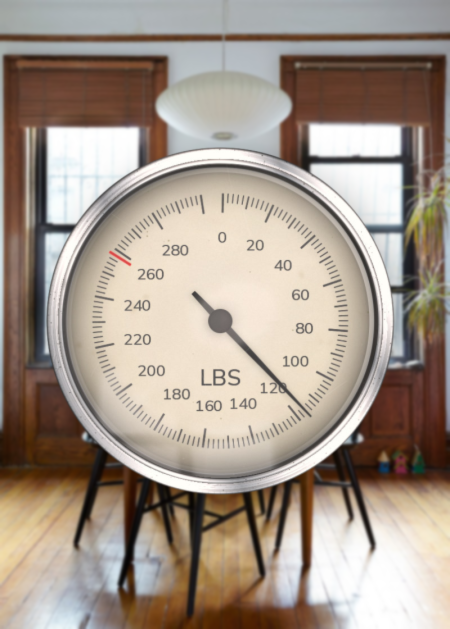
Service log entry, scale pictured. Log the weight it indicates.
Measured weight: 116 lb
